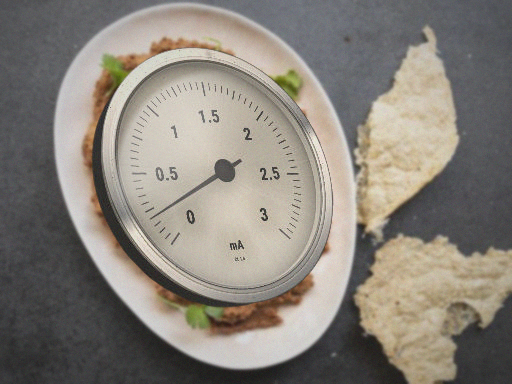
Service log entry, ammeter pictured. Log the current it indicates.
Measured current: 0.2 mA
